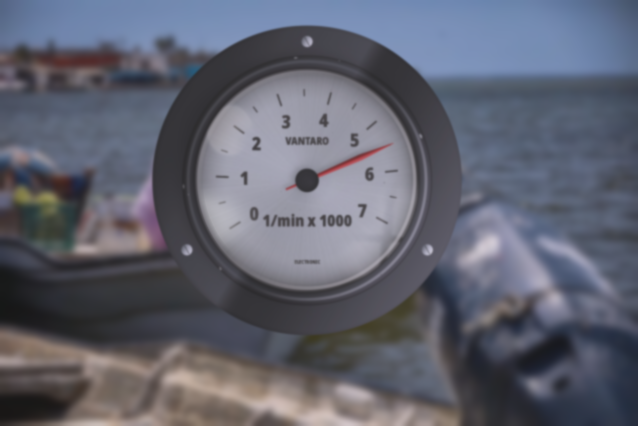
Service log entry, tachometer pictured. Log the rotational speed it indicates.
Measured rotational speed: 5500 rpm
